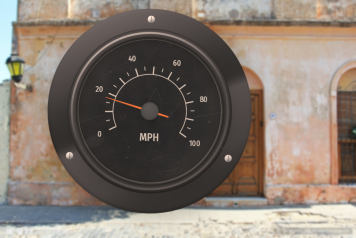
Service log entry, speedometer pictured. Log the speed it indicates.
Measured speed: 17.5 mph
